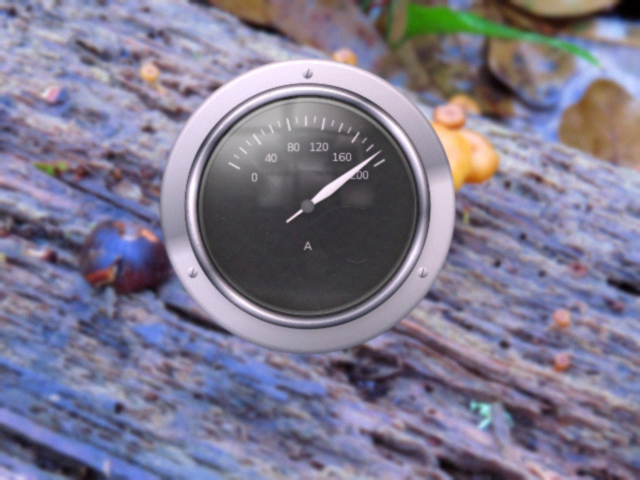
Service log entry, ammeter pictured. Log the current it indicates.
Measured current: 190 A
